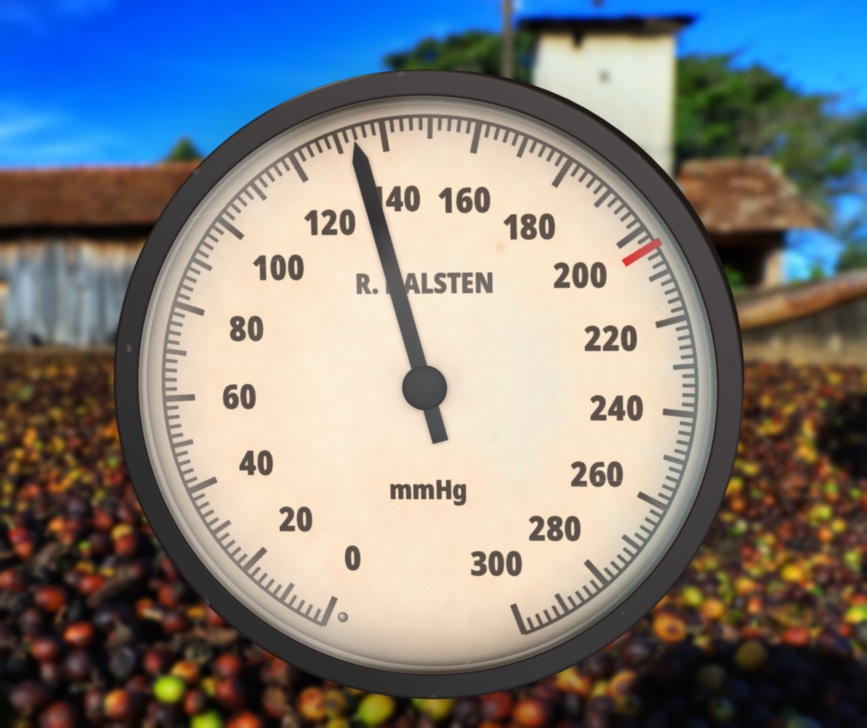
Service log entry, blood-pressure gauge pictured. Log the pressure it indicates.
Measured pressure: 134 mmHg
